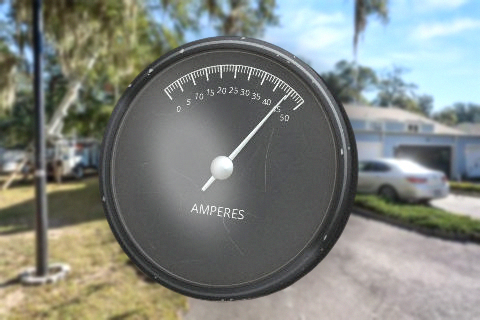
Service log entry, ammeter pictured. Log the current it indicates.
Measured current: 45 A
